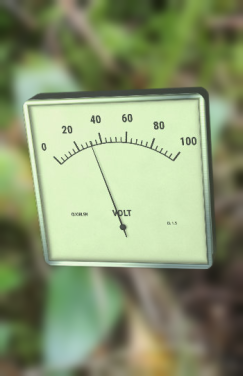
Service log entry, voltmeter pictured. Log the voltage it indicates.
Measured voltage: 32 V
